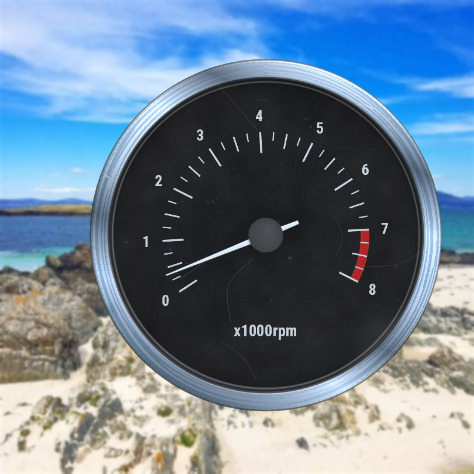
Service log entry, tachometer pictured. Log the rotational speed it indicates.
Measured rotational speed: 375 rpm
